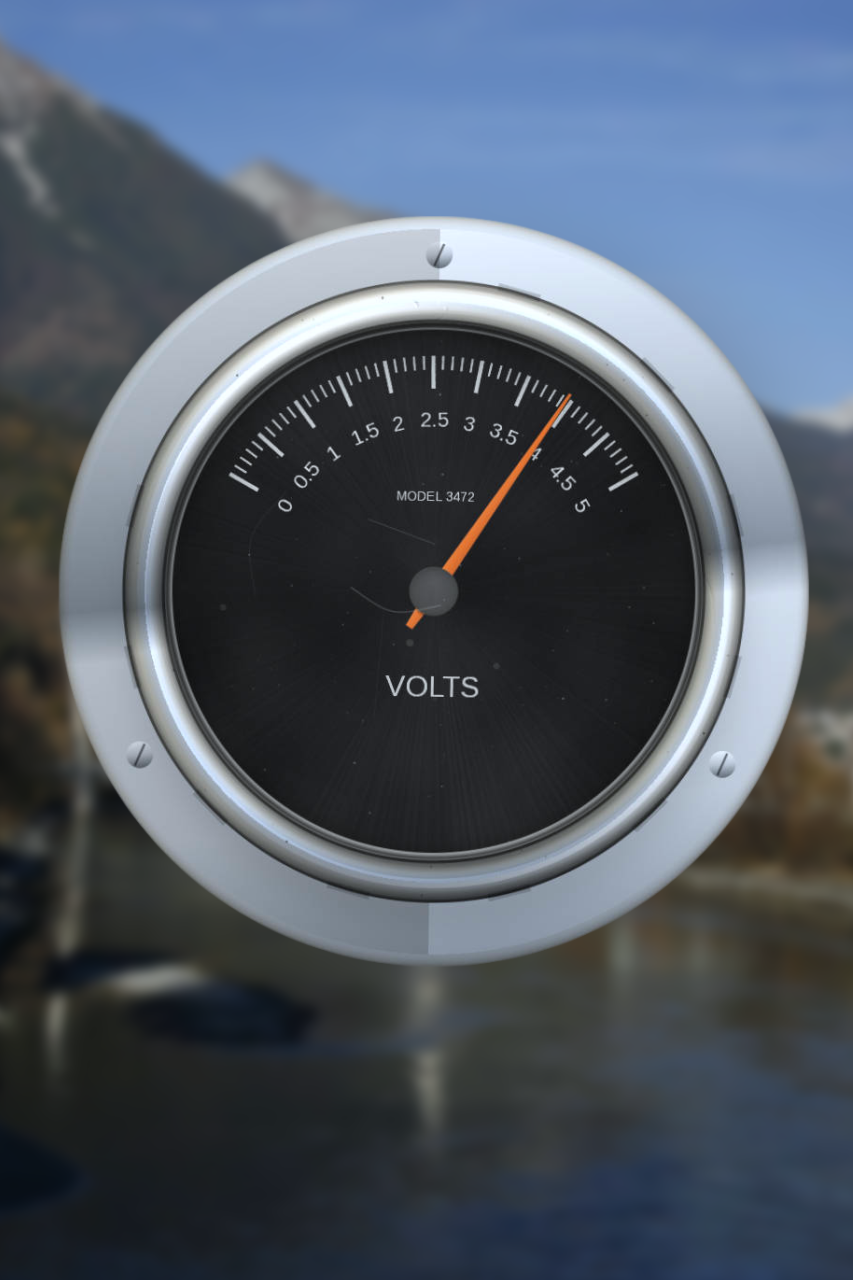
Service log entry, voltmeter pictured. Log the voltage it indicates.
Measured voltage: 3.95 V
